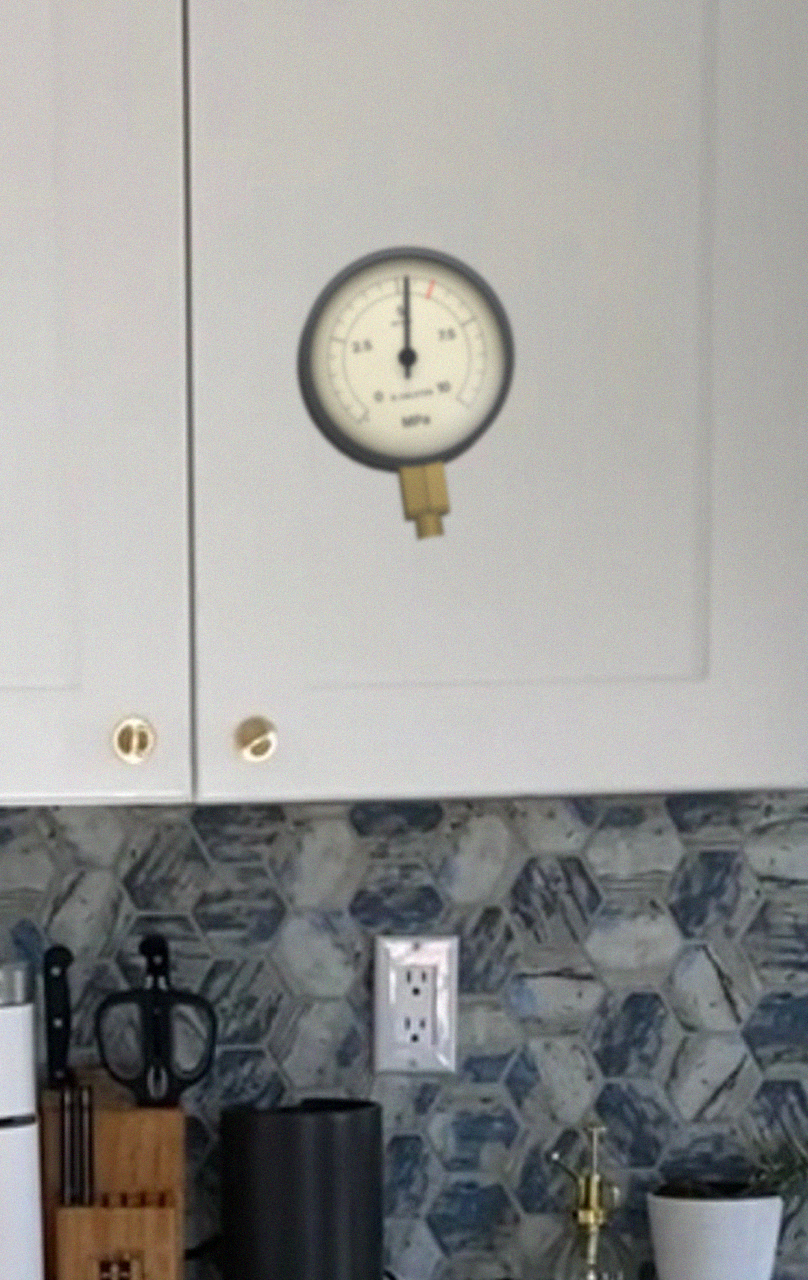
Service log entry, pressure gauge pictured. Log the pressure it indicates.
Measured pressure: 5.25 MPa
